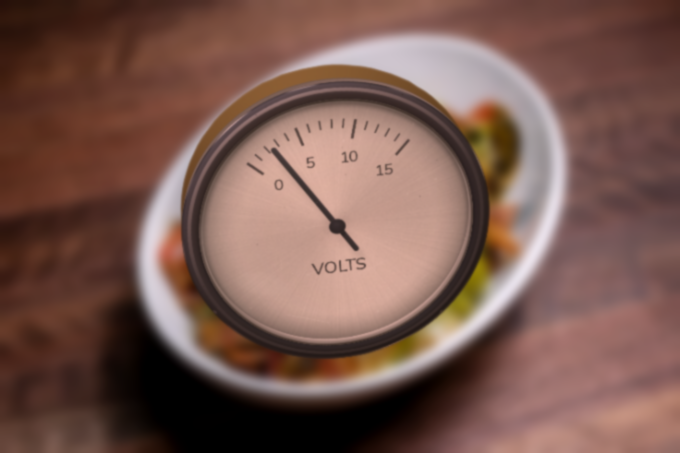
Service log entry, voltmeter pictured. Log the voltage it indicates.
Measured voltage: 2.5 V
